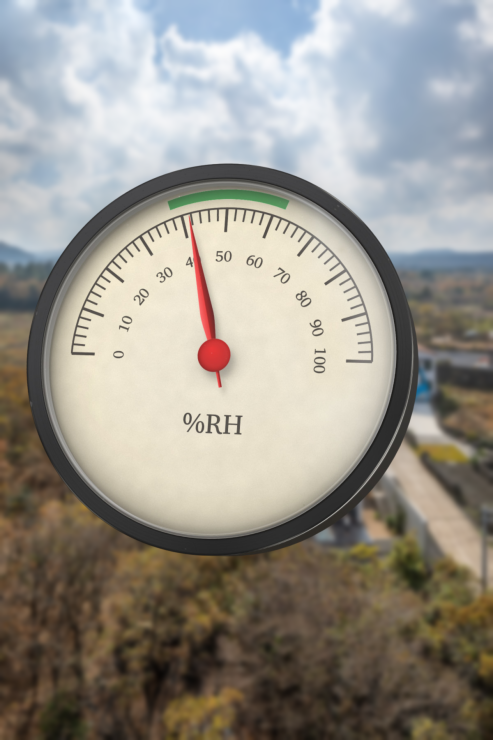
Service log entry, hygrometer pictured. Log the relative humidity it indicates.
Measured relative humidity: 42 %
